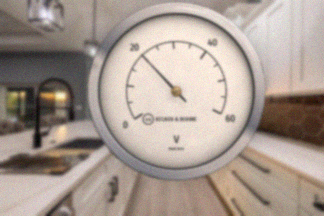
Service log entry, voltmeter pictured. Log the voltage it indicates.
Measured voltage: 20 V
